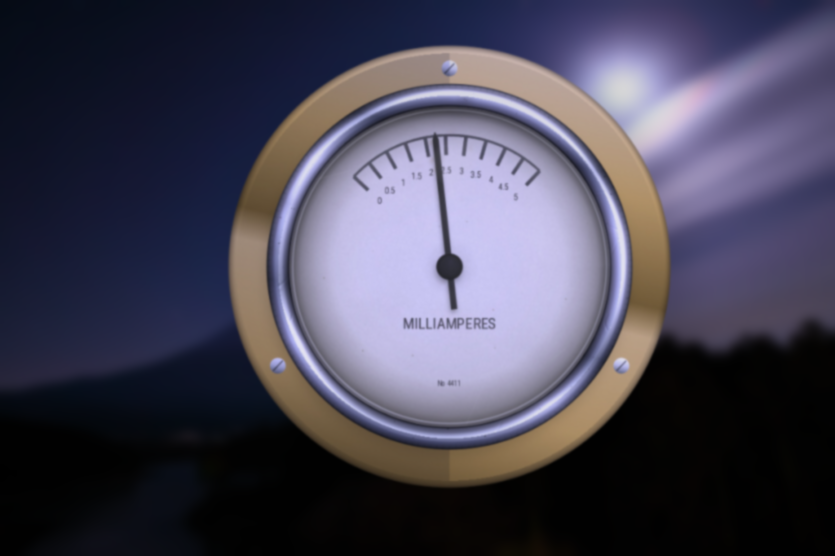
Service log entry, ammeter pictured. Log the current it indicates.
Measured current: 2.25 mA
